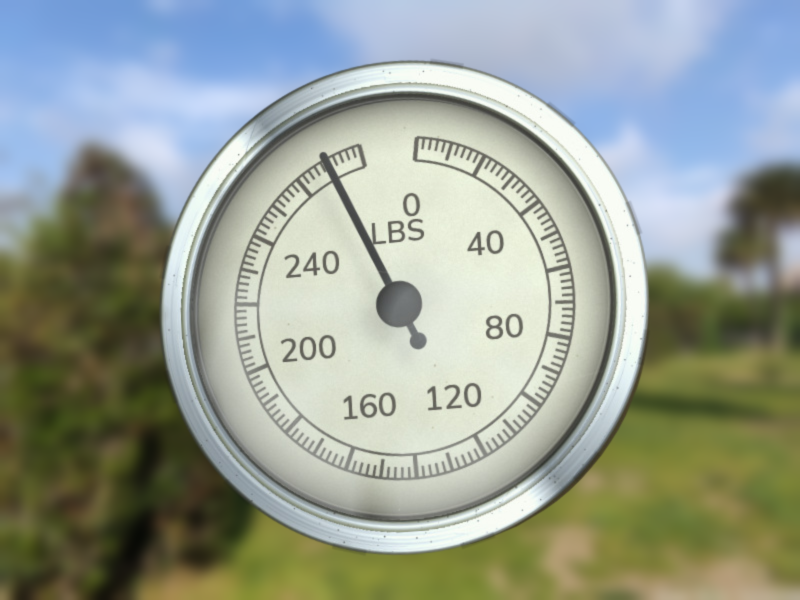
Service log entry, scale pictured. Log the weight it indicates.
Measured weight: 270 lb
